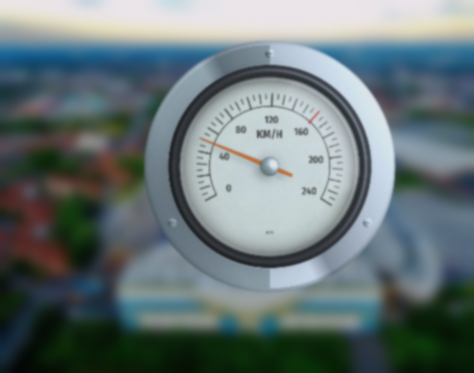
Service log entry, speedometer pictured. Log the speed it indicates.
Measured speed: 50 km/h
